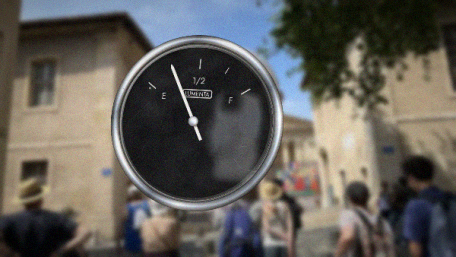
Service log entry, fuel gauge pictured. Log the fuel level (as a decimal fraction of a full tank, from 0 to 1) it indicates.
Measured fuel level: 0.25
